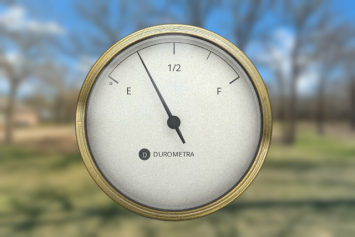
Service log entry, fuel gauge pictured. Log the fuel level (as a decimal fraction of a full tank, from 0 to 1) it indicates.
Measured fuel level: 0.25
